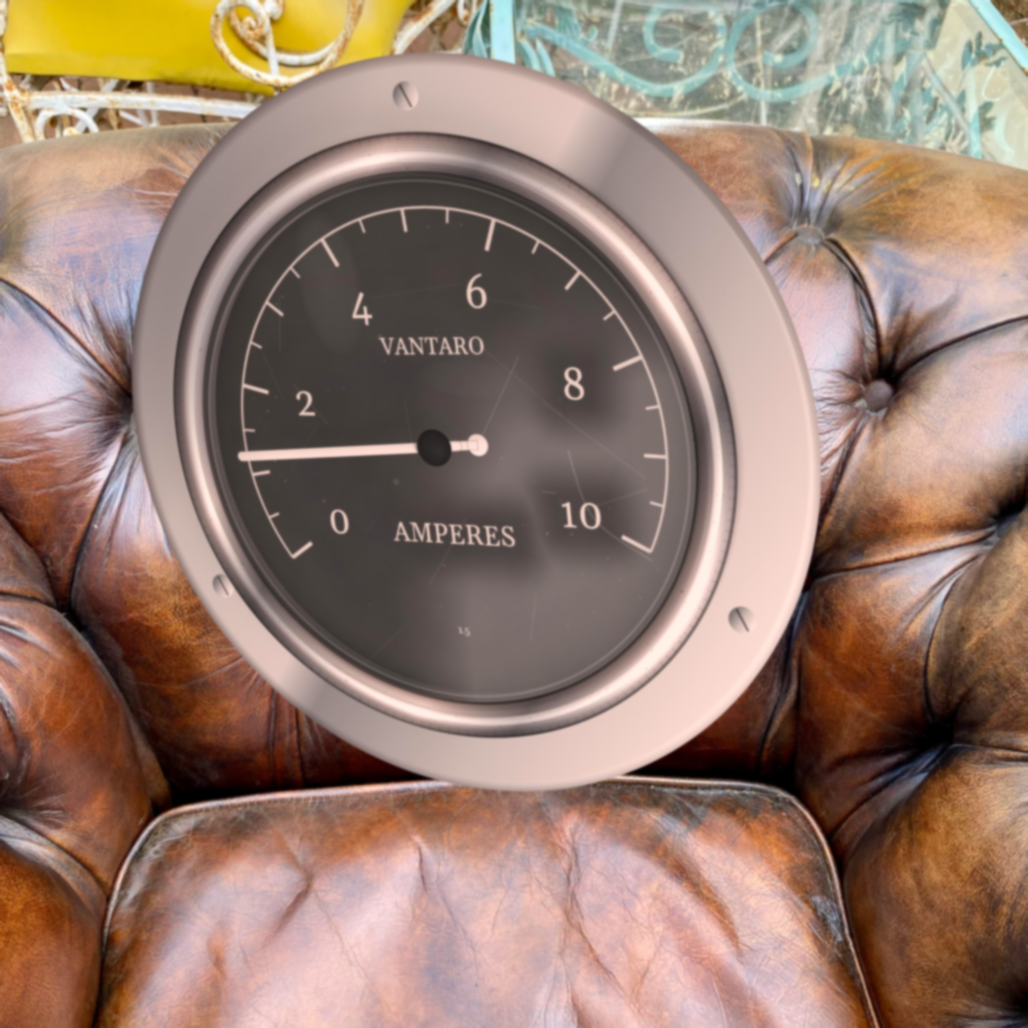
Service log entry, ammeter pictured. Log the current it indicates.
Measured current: 1.25 A
